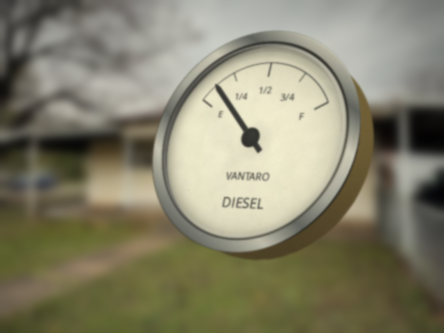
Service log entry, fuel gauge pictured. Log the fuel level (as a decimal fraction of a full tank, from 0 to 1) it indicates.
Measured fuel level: 0.125
